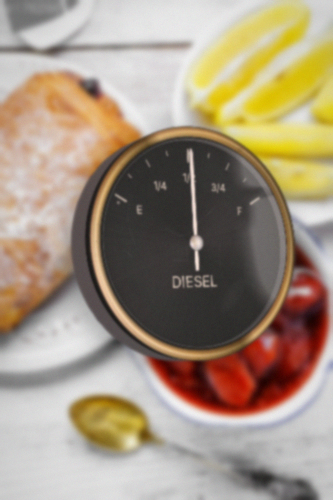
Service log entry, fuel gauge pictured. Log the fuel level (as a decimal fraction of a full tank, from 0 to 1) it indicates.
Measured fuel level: 0.5
